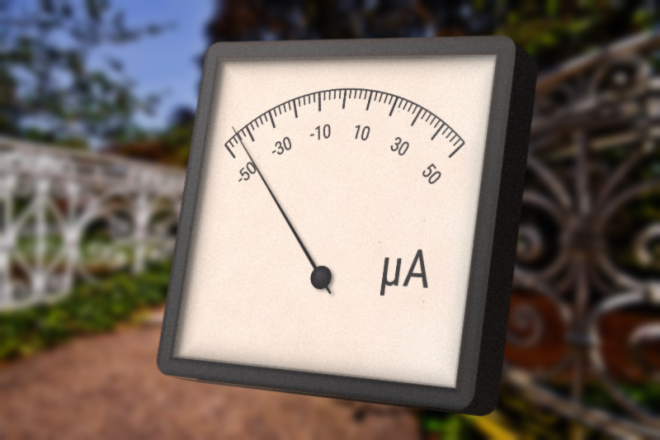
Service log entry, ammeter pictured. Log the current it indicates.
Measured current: -44 µA
